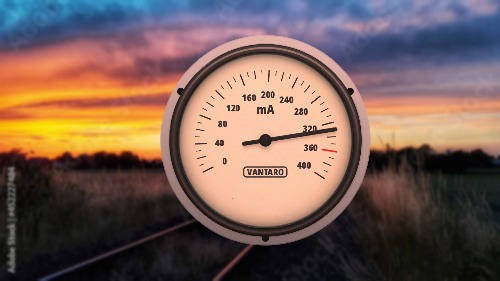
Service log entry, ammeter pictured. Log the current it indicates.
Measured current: 330 mA
